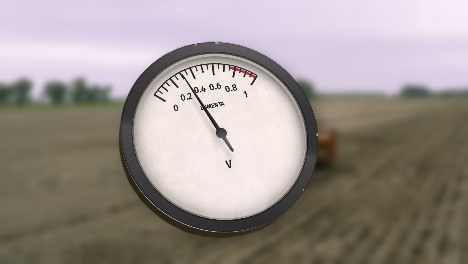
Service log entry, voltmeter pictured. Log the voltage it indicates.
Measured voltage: 0.3 V
